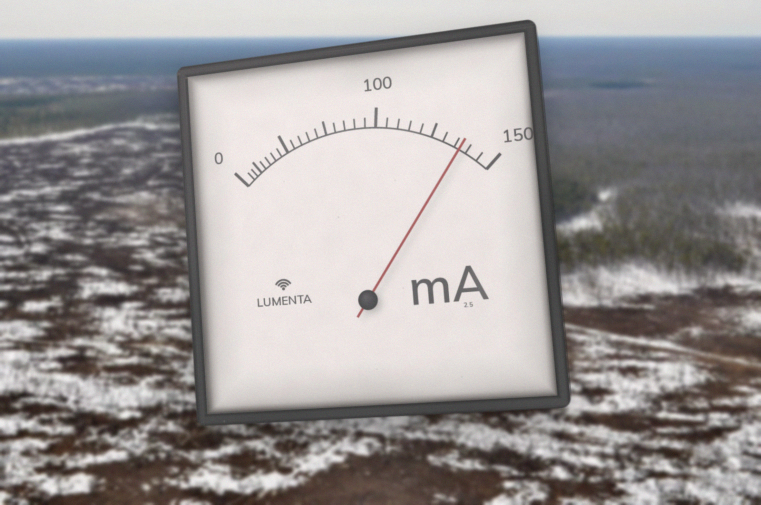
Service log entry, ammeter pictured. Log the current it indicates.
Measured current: 137.5 mA
